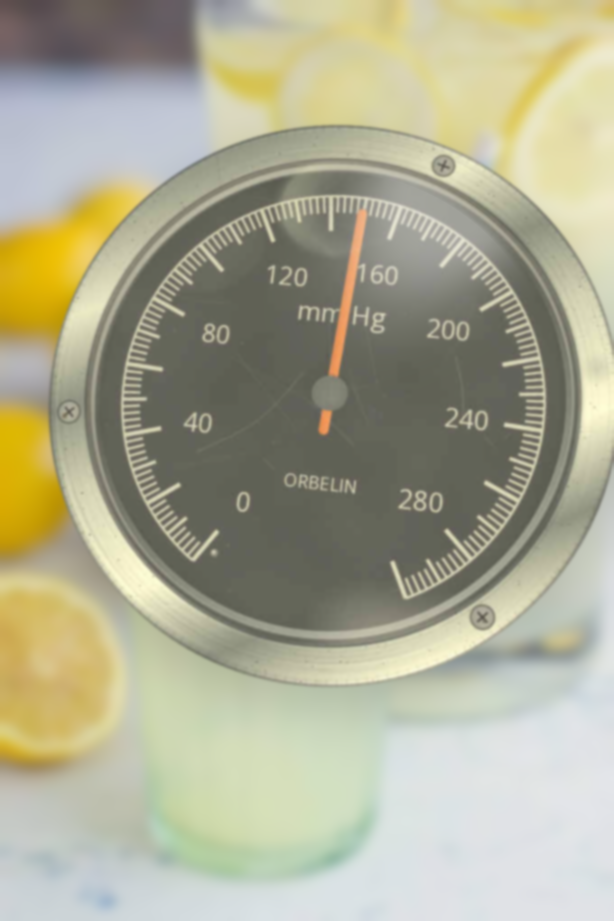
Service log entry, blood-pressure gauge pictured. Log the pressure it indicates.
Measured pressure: 150 mmHg
